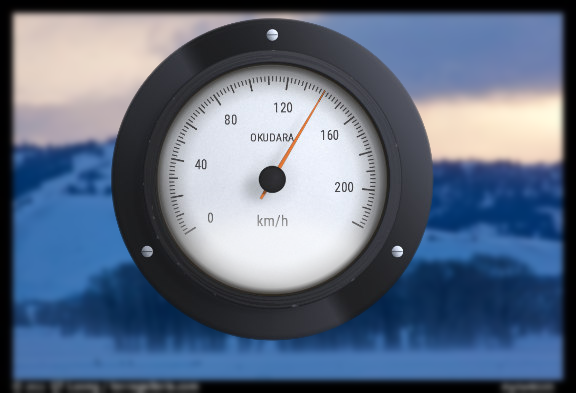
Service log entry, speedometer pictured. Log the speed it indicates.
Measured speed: 140 km/h
